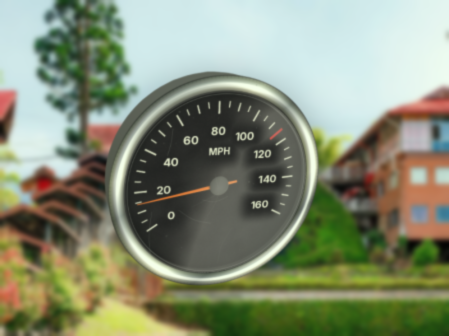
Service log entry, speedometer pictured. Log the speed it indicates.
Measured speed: 15 mph
